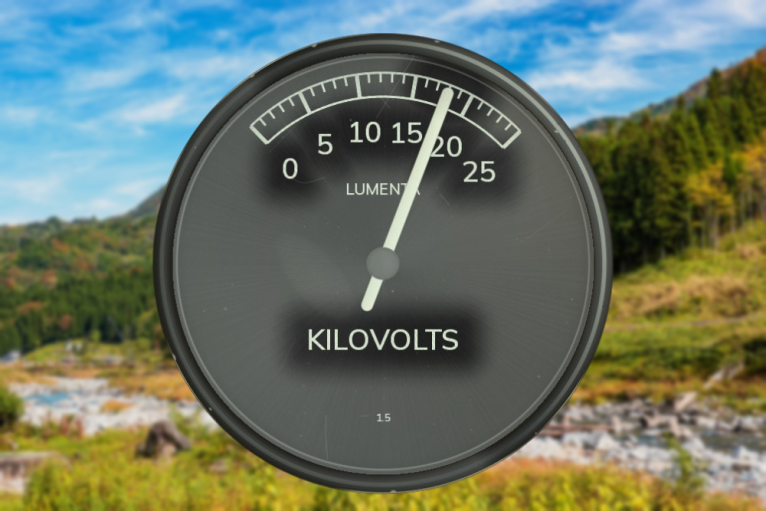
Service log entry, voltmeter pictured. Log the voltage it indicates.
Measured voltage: 18 kV
